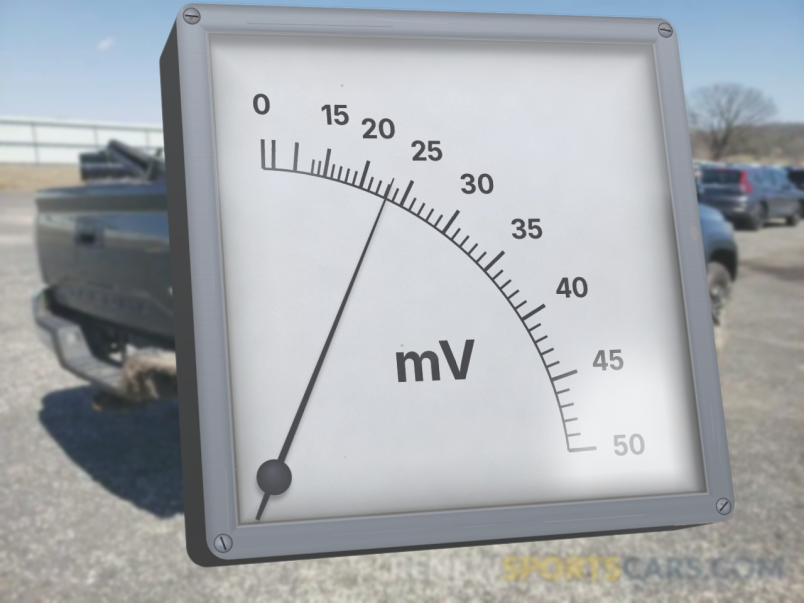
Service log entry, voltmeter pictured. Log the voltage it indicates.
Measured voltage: 23 mV
